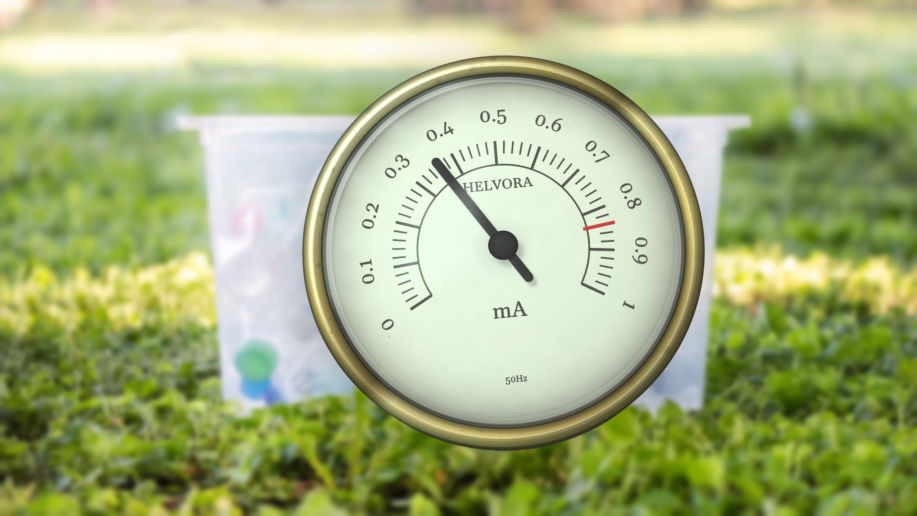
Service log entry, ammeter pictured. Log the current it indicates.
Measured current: 0.36 mA
